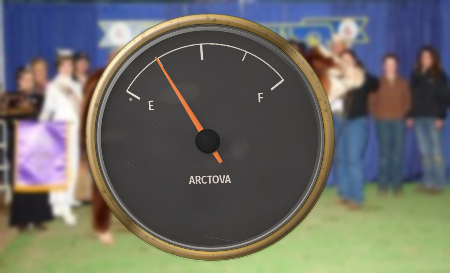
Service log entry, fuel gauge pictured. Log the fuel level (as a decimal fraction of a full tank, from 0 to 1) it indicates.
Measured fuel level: 0.25
